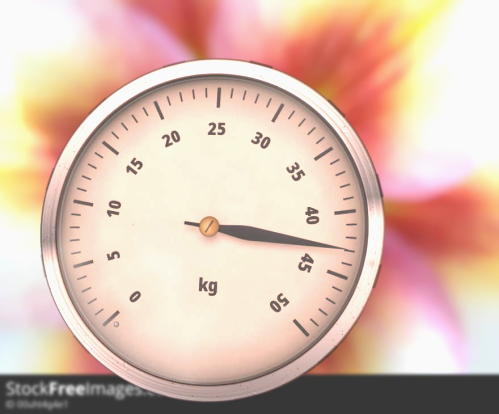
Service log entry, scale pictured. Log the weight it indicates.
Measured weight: 43 kg
